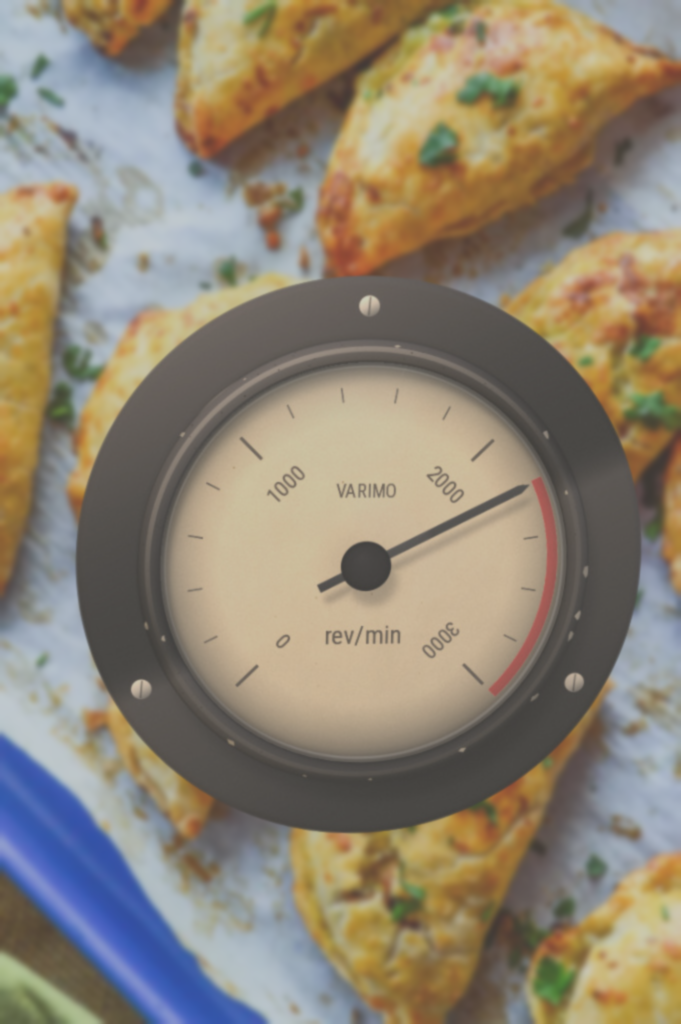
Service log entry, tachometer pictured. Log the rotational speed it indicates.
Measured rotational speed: 2200 rpm
